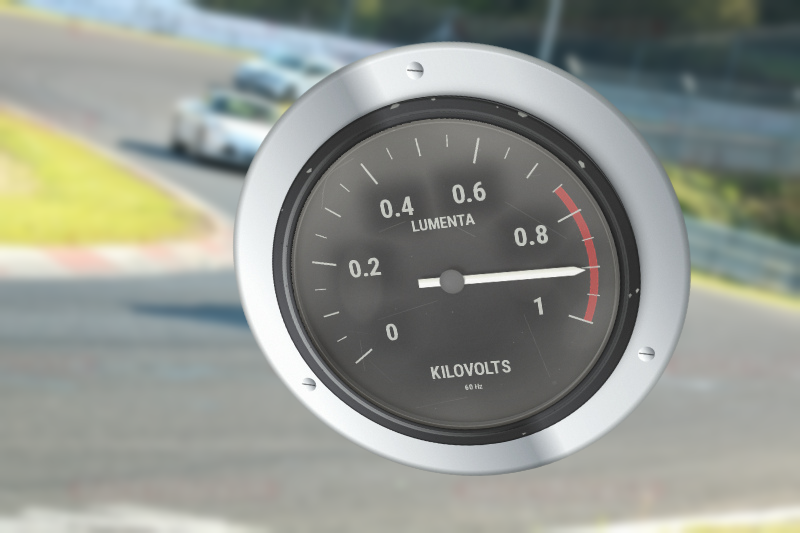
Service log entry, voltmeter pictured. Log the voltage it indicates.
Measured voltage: 0.9 kV
